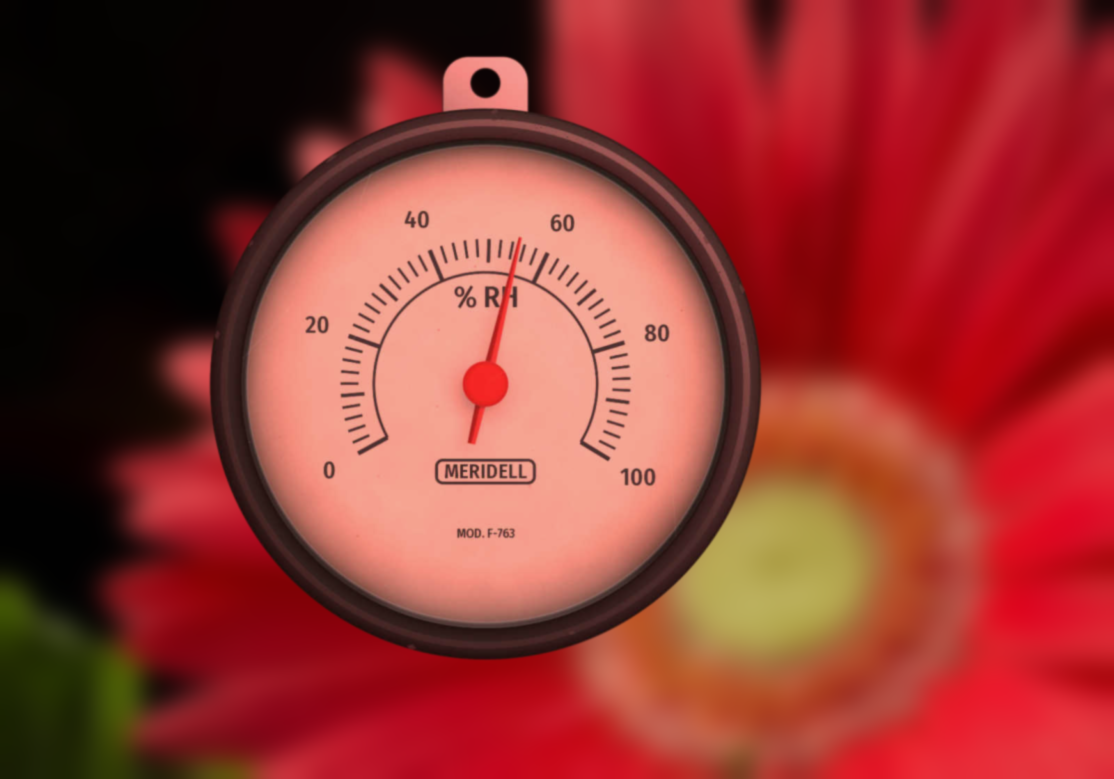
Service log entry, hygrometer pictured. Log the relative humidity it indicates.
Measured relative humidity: 55 %
